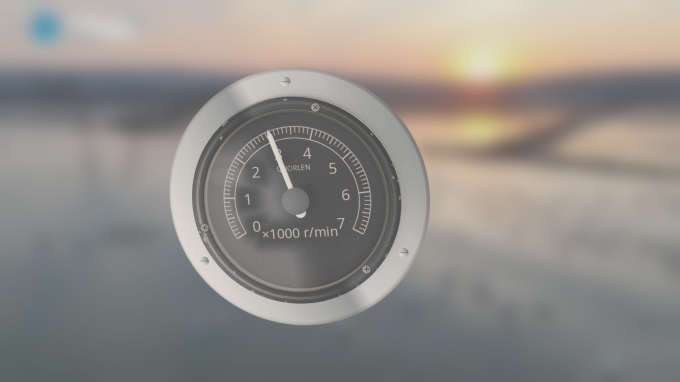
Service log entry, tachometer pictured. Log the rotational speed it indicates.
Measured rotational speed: 3000 rpm
